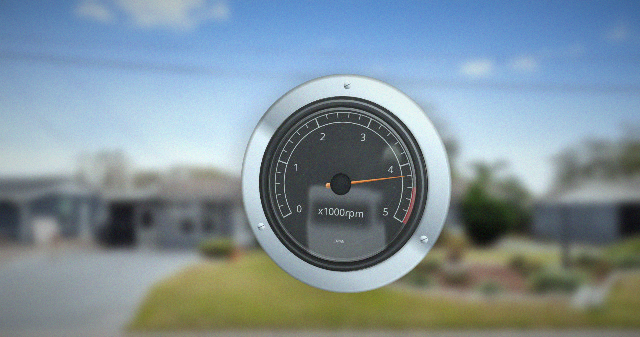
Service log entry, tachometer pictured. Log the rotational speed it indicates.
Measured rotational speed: 4200 rpm
